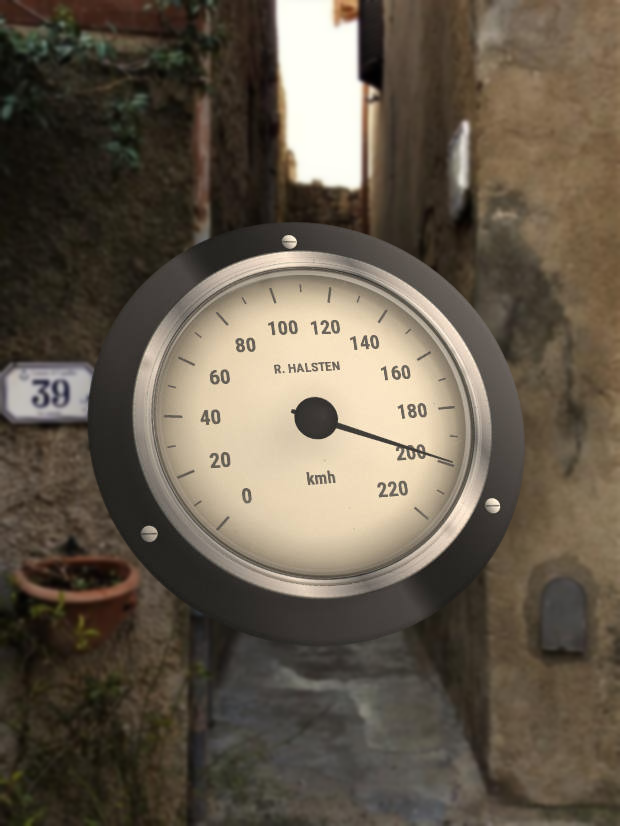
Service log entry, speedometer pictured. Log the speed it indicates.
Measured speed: 200 km/h
